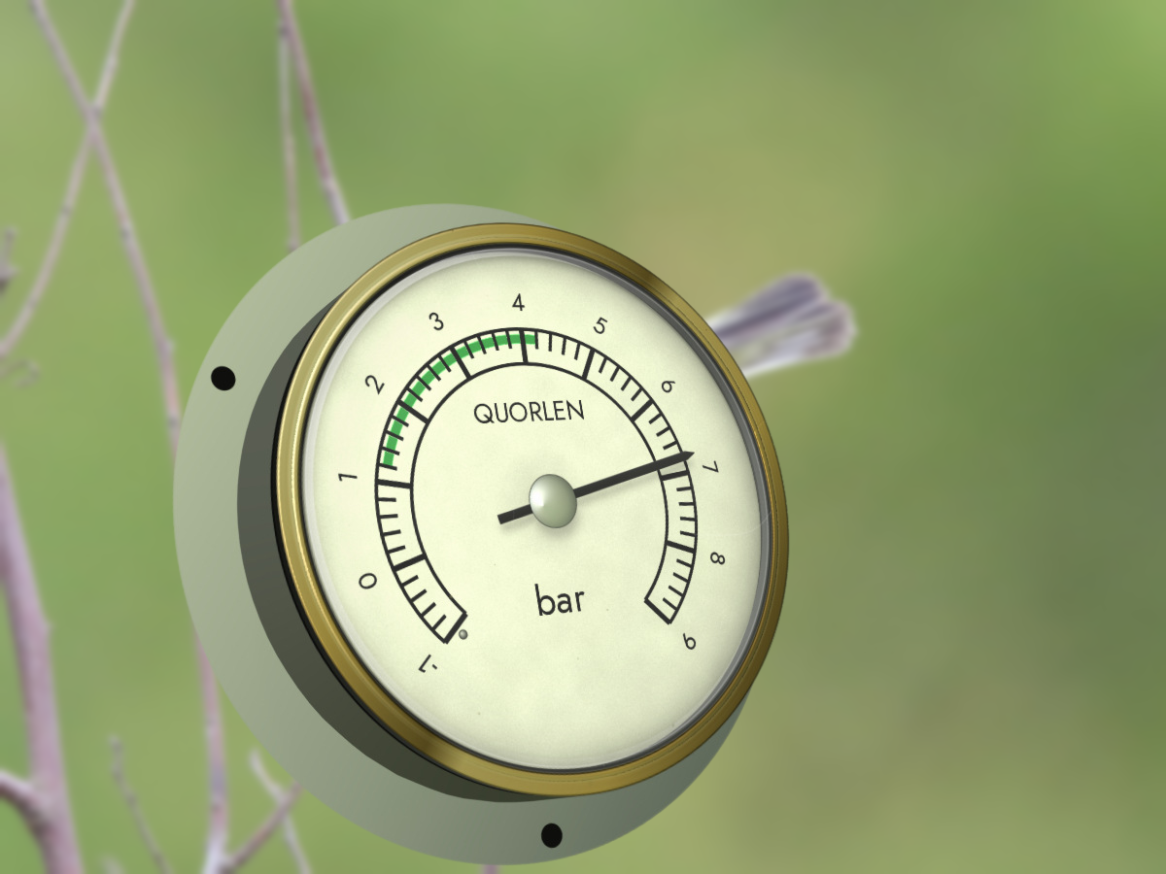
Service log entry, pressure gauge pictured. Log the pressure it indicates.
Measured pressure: 6.8 bar
